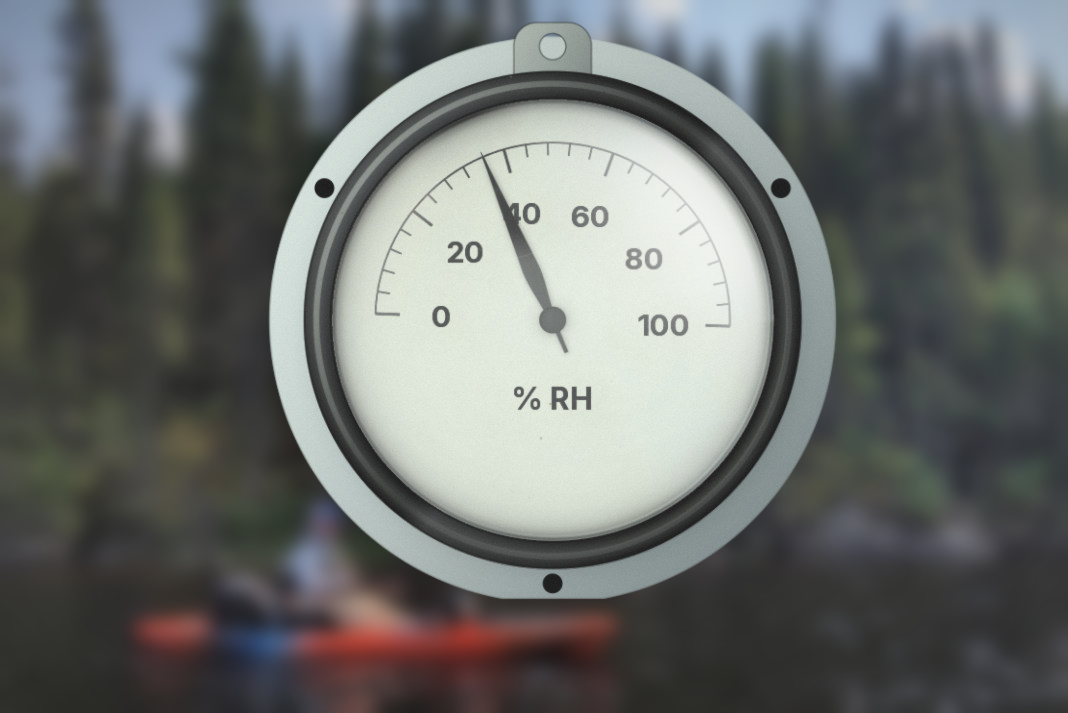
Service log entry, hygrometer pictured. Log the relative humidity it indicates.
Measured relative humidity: 36 %
